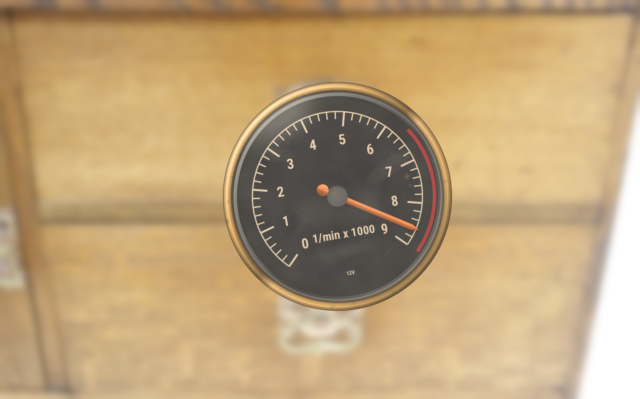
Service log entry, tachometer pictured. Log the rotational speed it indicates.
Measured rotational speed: 8600 rpm
